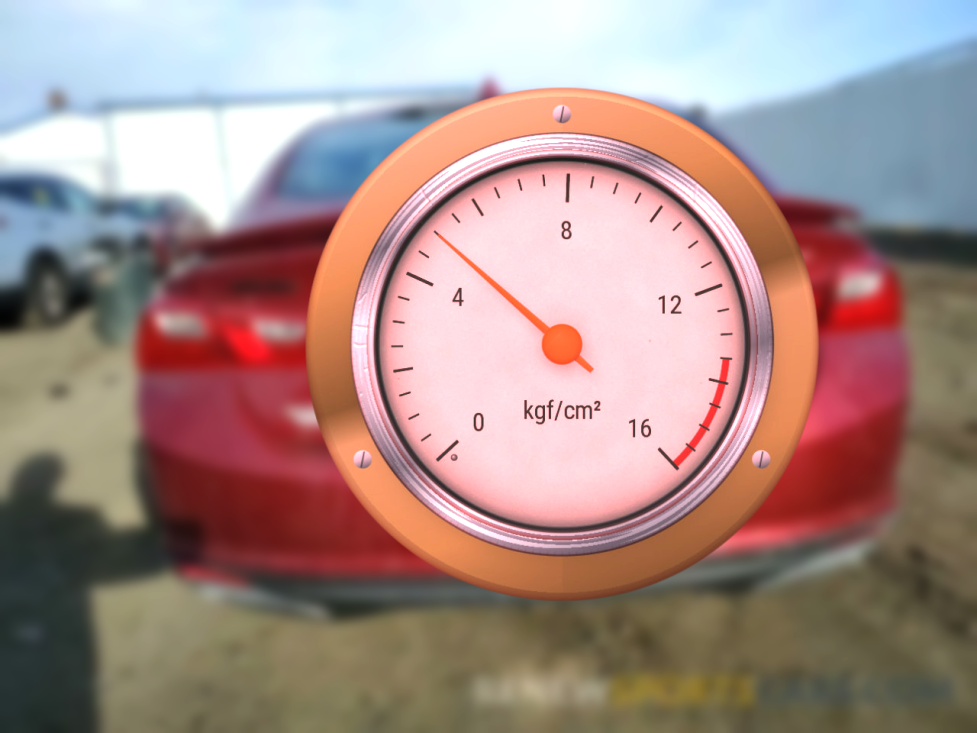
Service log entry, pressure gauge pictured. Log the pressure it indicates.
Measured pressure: 5 kg/cm²
